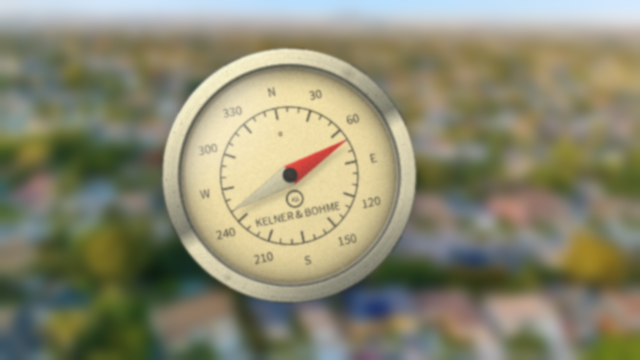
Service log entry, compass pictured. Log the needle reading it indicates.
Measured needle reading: 70 °
